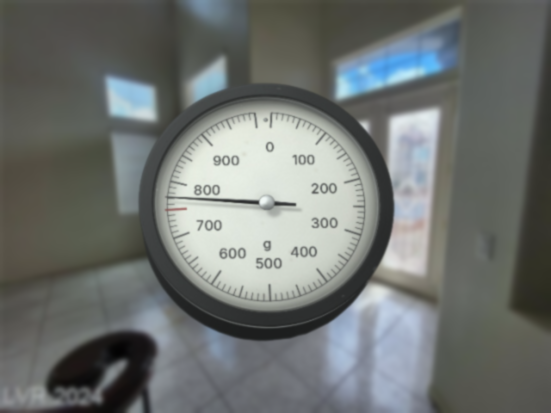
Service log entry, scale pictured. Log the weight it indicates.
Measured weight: 770 g
